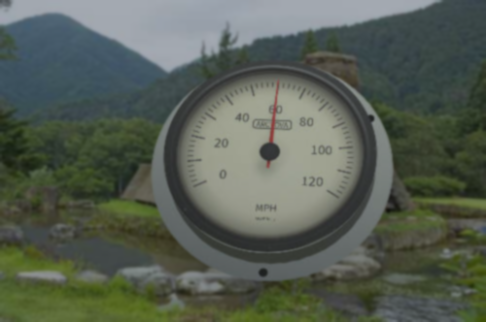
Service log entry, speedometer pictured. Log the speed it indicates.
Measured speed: 60 mph
